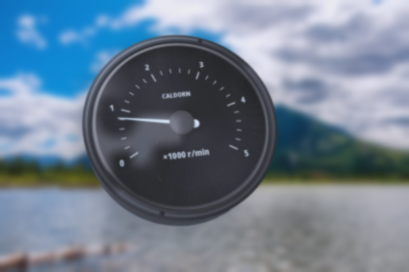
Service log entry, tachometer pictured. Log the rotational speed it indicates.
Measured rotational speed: 800 rpm
